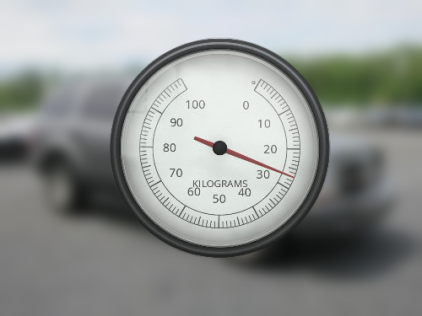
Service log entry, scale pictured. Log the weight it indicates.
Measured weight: 27 kg
